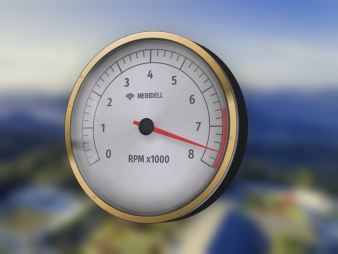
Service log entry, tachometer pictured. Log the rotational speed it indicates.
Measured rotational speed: 7600 rpm
